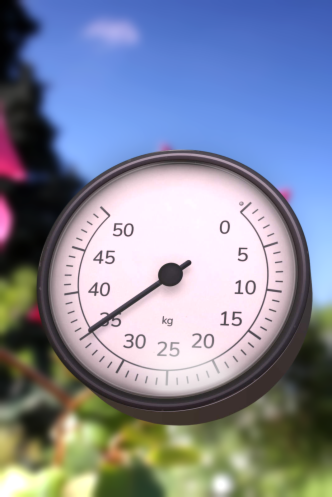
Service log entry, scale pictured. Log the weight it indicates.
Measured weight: 35 kg
